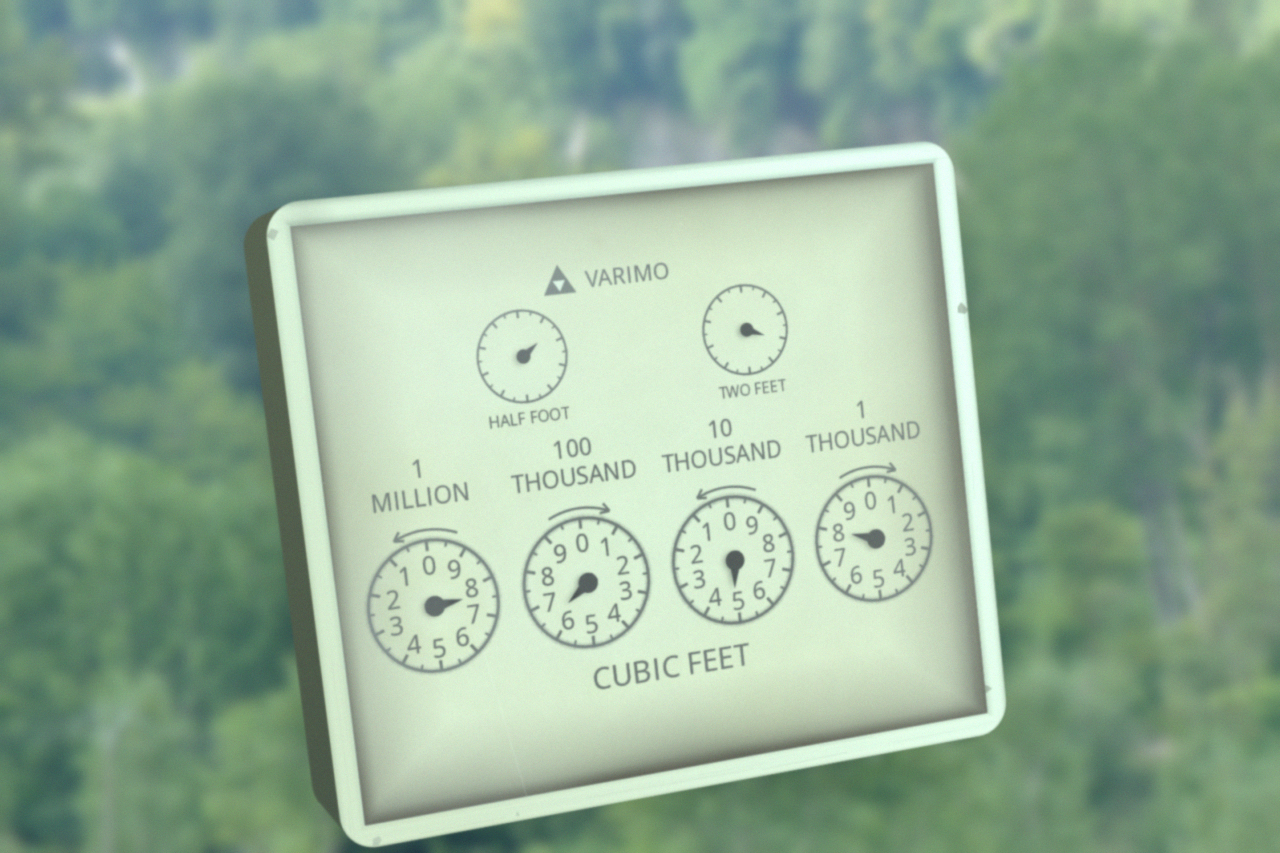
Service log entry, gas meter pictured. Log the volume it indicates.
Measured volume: 764800 ft³
